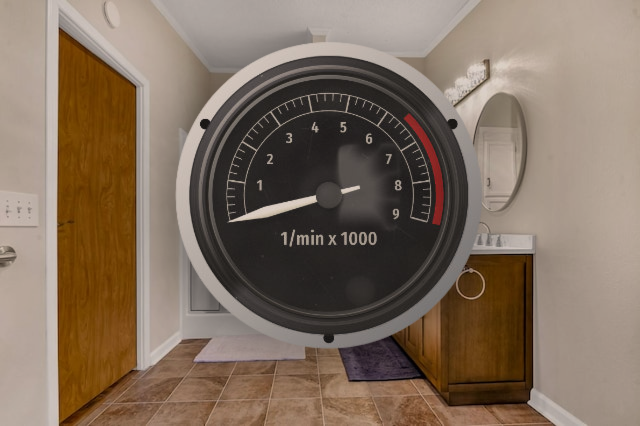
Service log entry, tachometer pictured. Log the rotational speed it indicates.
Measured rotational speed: 0 rpm
